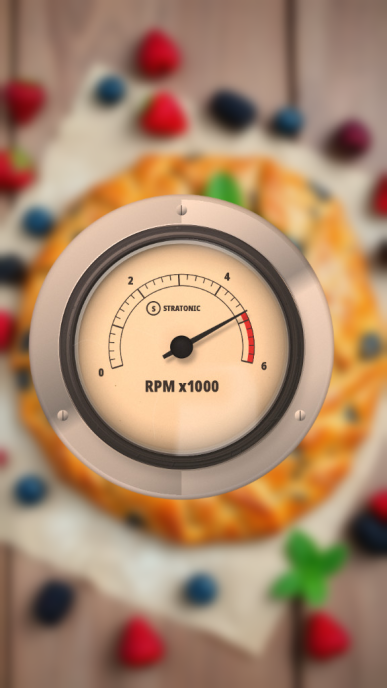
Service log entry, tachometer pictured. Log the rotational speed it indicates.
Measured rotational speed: 4800 rpm
